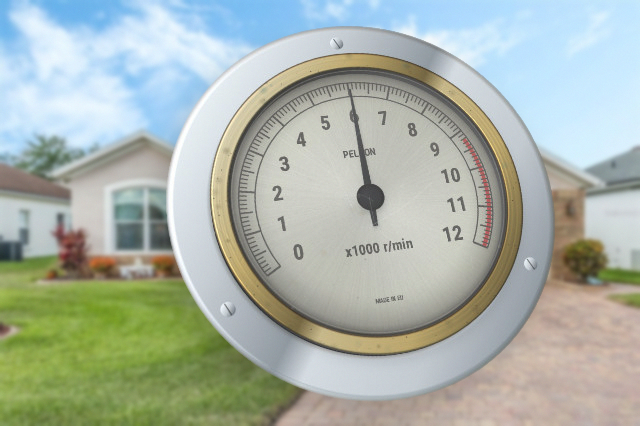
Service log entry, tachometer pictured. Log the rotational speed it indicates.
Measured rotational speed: 6000 rpm
